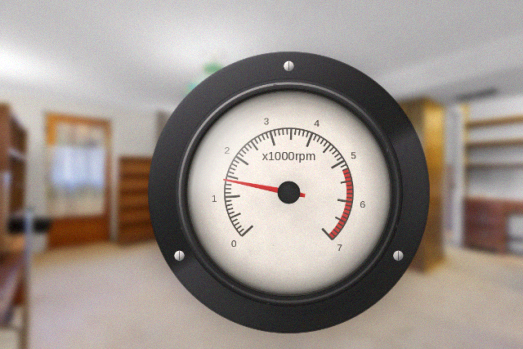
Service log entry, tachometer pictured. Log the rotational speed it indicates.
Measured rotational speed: 1400 rpm
